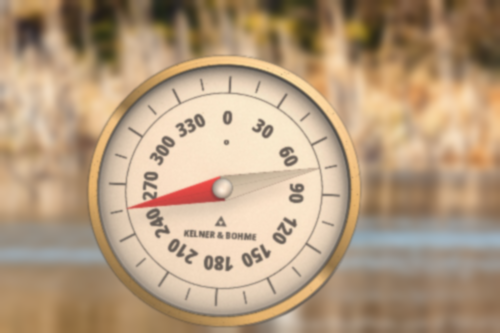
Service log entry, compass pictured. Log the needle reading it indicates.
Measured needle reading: 255 °
